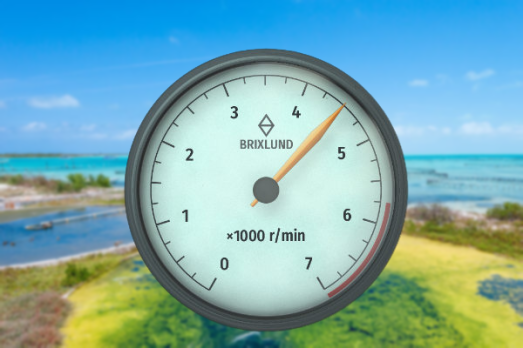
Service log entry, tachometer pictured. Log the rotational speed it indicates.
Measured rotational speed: 4500 rpm
